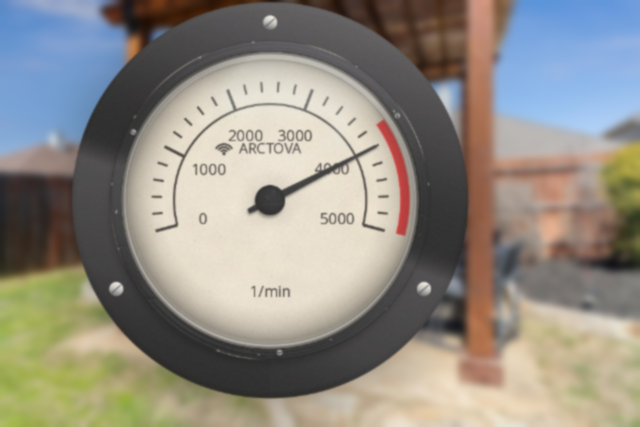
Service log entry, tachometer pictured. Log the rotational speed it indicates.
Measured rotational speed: 4000 rpm
